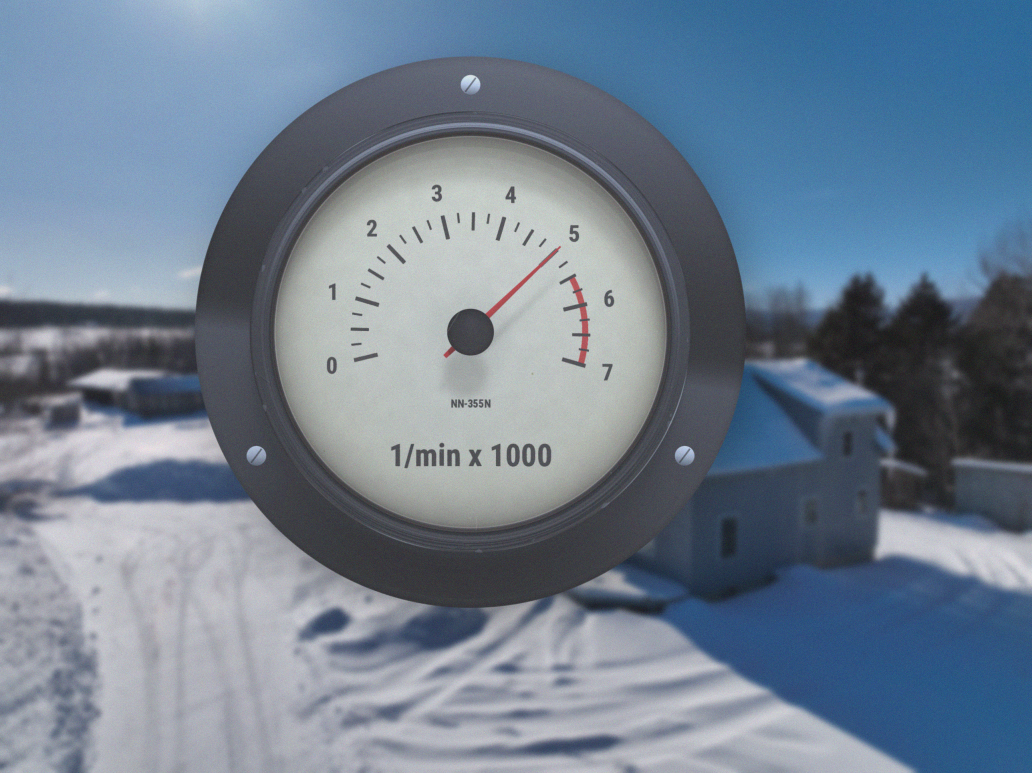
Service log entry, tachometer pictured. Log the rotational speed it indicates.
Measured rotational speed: 5000 rpm
